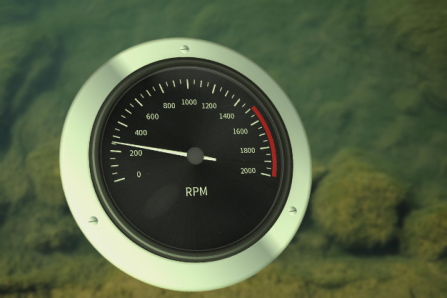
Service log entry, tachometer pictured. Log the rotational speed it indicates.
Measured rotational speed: 250 rpm
